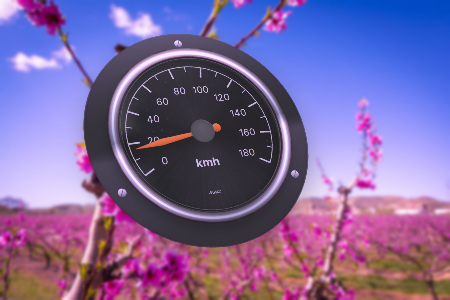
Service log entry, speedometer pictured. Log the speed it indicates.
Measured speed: 15 km/h
